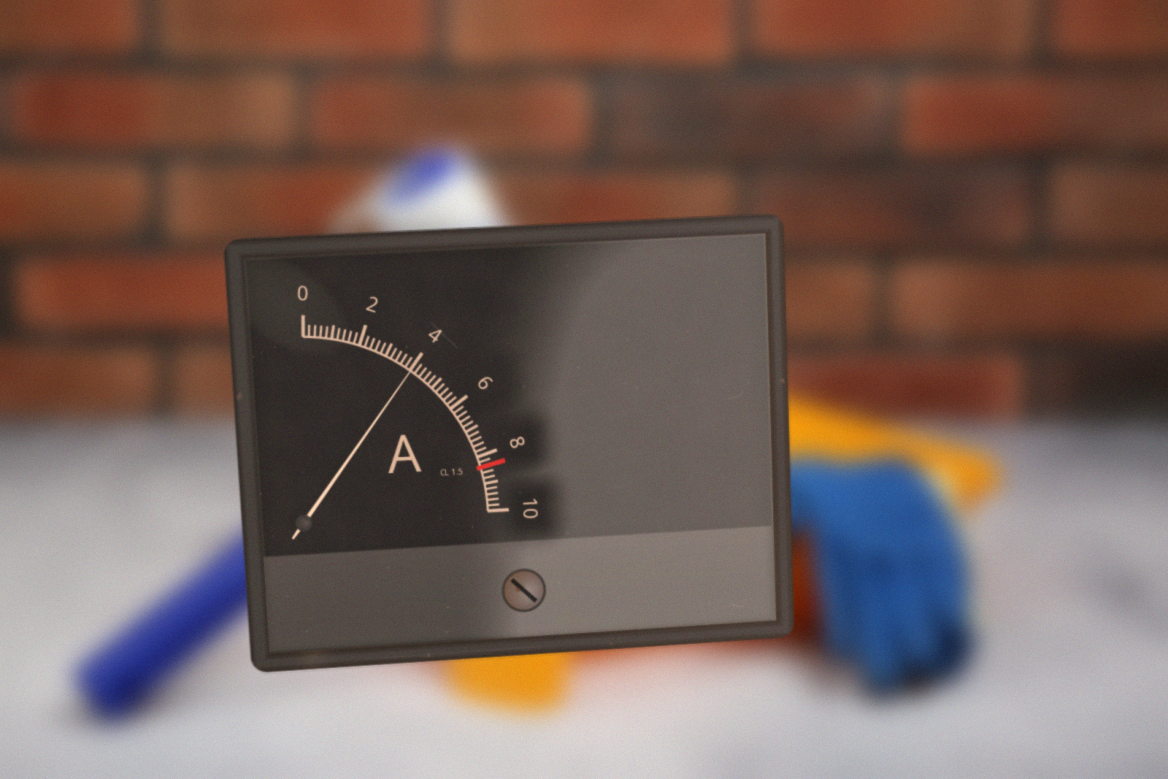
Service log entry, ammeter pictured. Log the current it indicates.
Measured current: 4 A
